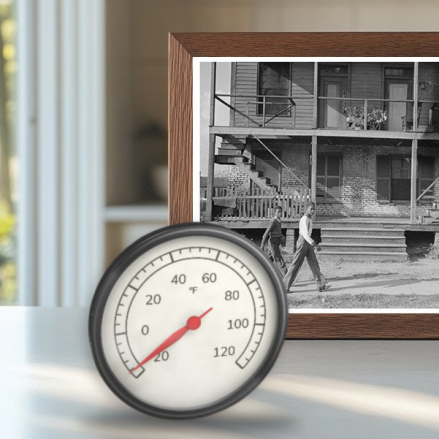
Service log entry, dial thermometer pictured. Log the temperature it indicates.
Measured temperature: -16 °F
